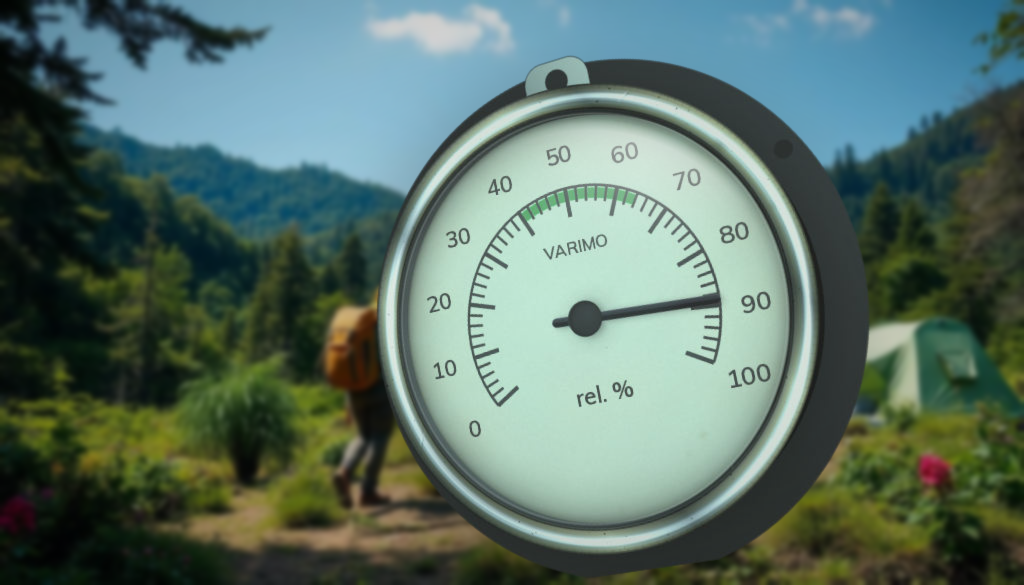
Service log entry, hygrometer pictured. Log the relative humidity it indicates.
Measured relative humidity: 89 %
